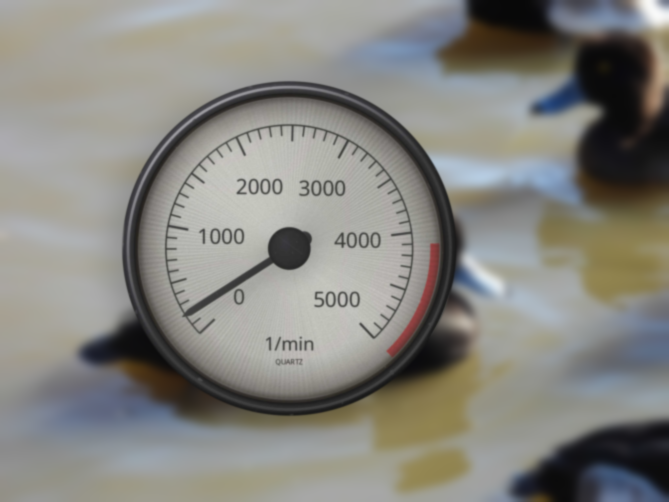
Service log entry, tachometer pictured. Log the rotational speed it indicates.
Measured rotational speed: 200 rpm
